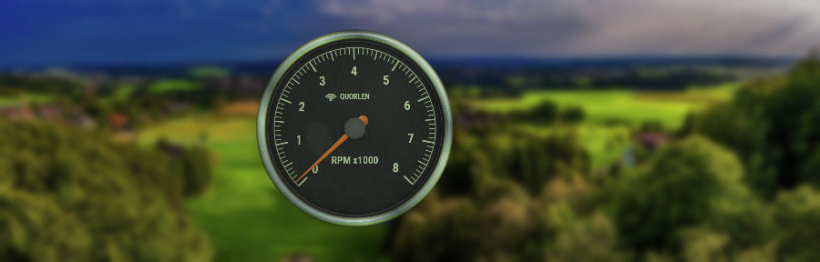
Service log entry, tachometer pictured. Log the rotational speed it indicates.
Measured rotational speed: 100 rpm
